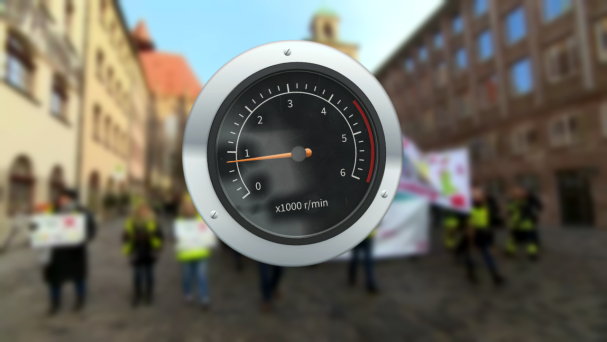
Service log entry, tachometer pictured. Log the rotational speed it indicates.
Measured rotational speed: 800 rpm
